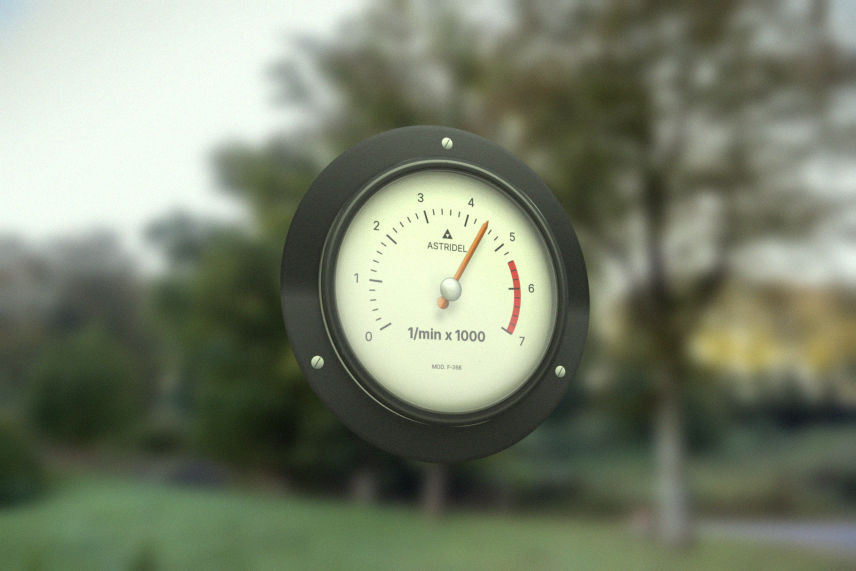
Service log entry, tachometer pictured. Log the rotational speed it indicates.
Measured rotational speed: 4400 rpm
